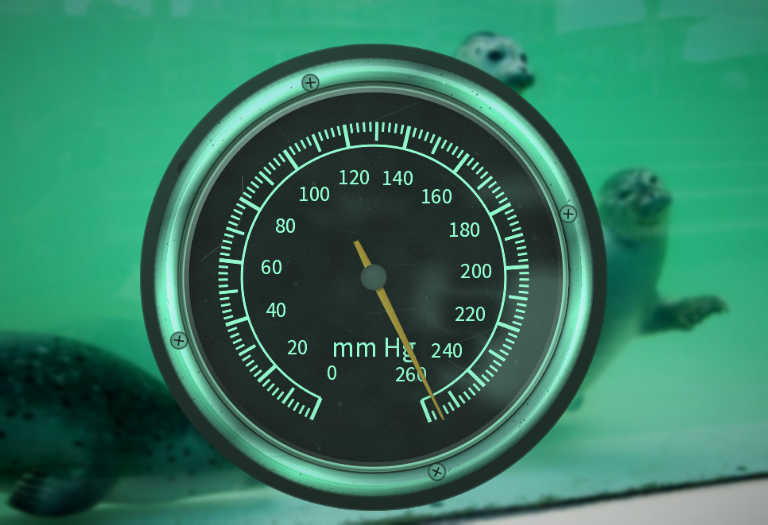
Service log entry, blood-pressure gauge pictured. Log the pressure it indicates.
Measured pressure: 256 mmHg
